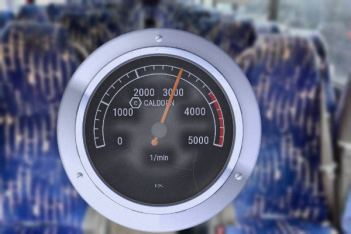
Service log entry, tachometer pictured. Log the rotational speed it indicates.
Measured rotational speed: 3000 rpm
